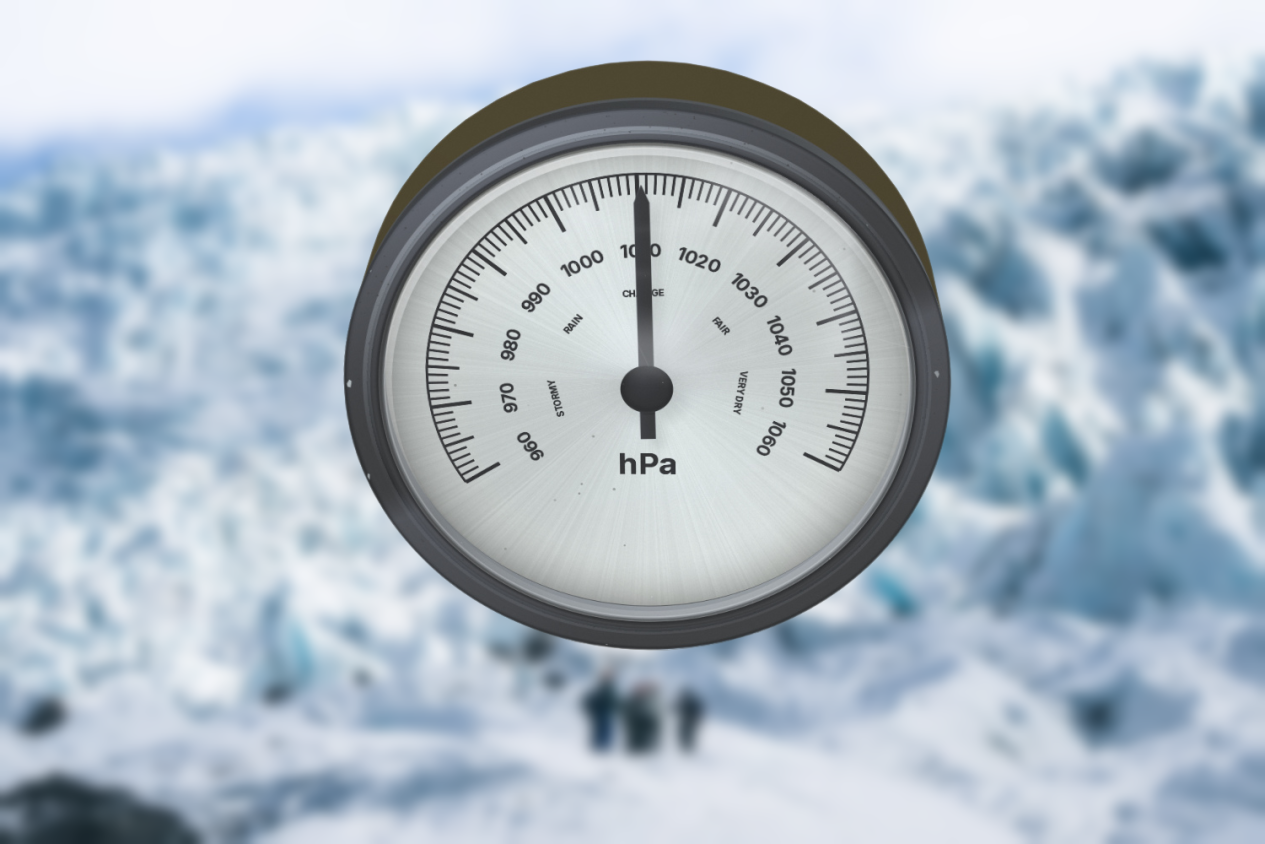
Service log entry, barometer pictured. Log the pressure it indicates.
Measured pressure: 1010.5 hPa
